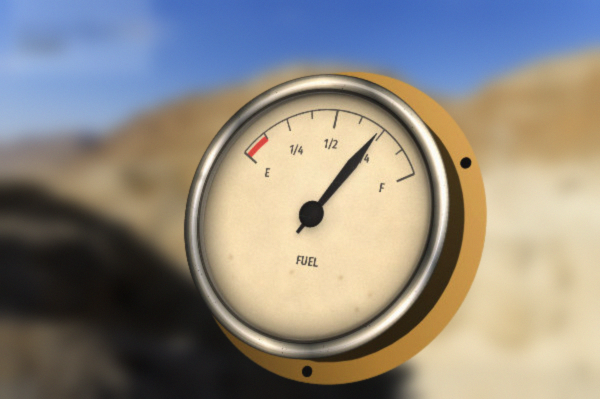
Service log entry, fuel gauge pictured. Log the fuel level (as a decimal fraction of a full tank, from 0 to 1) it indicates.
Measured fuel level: 0.75
